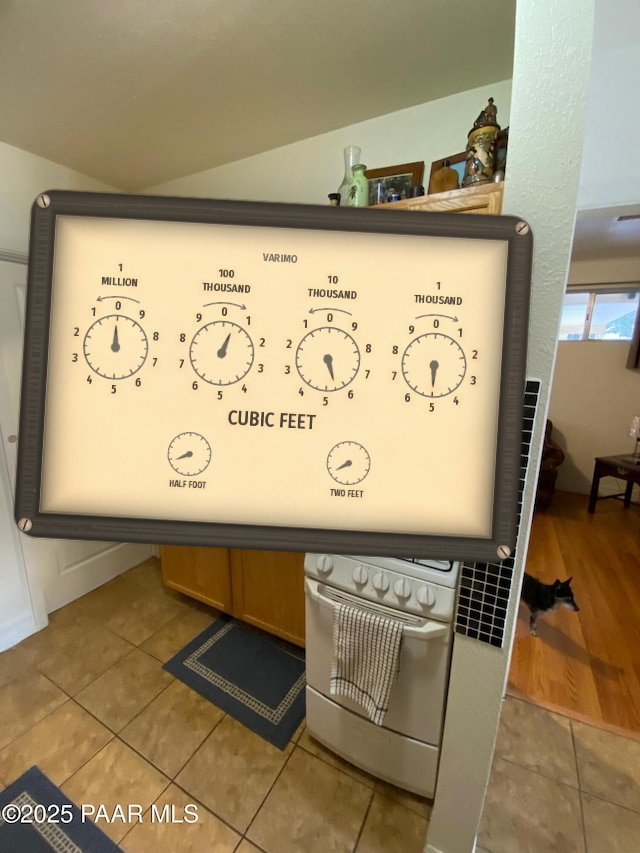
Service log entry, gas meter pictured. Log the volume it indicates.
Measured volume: 5500 ft³
